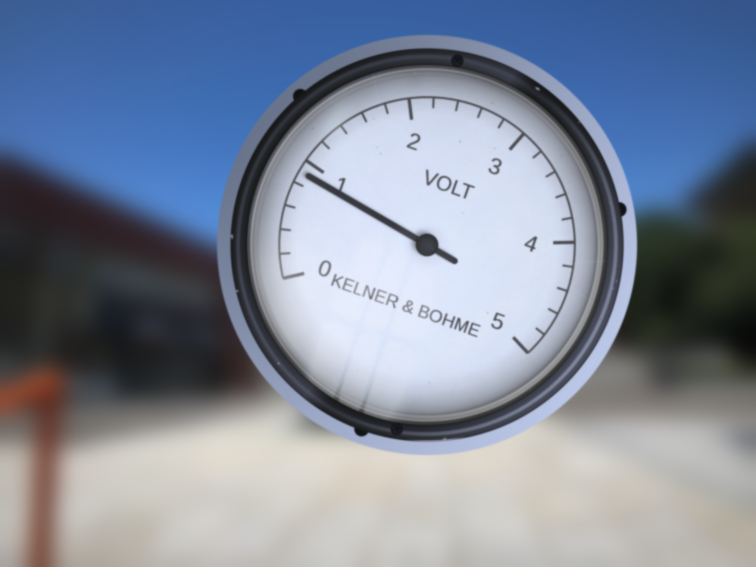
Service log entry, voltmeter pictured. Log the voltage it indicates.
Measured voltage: 0.9 V
